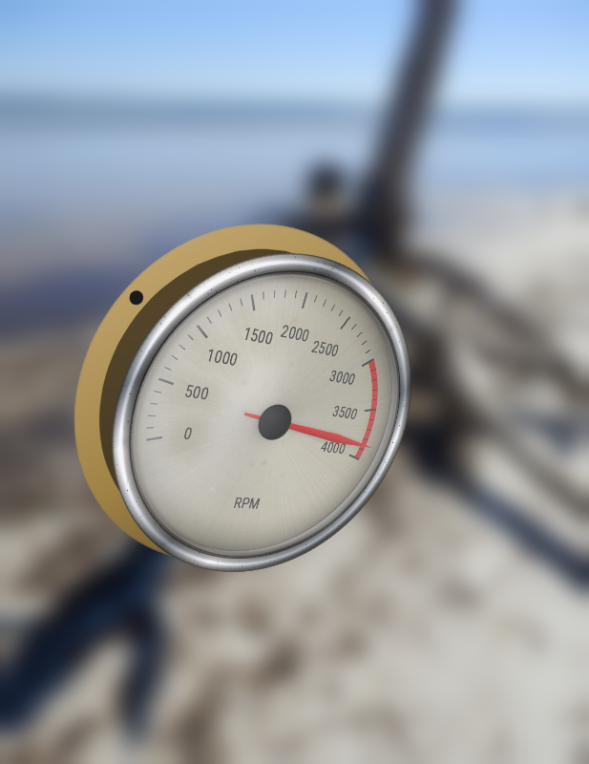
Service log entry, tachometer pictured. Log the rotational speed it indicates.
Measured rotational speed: 3850 rpm
